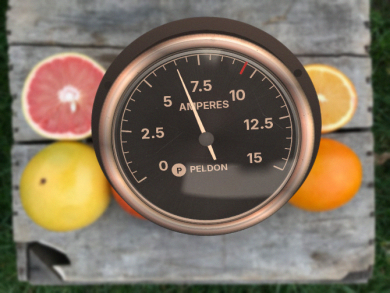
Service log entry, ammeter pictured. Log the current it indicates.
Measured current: 6.5 A
